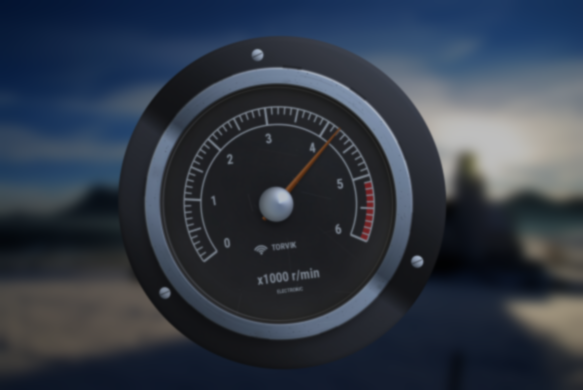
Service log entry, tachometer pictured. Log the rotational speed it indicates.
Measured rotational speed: 4200 rpm
